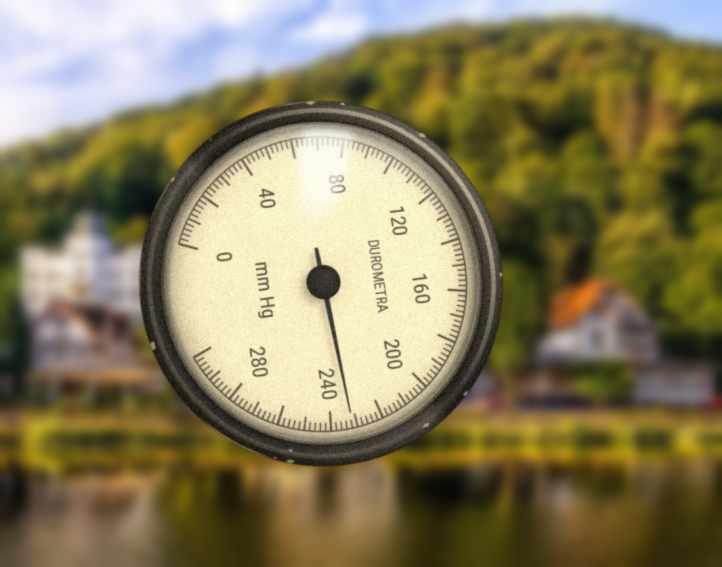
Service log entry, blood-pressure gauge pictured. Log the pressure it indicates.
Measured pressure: 232 mmHg
